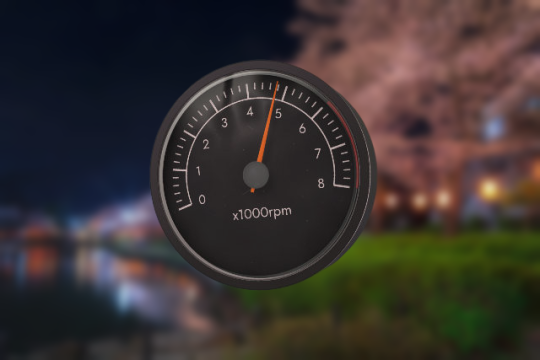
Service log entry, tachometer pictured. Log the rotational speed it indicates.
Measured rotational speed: 4800 rpm
